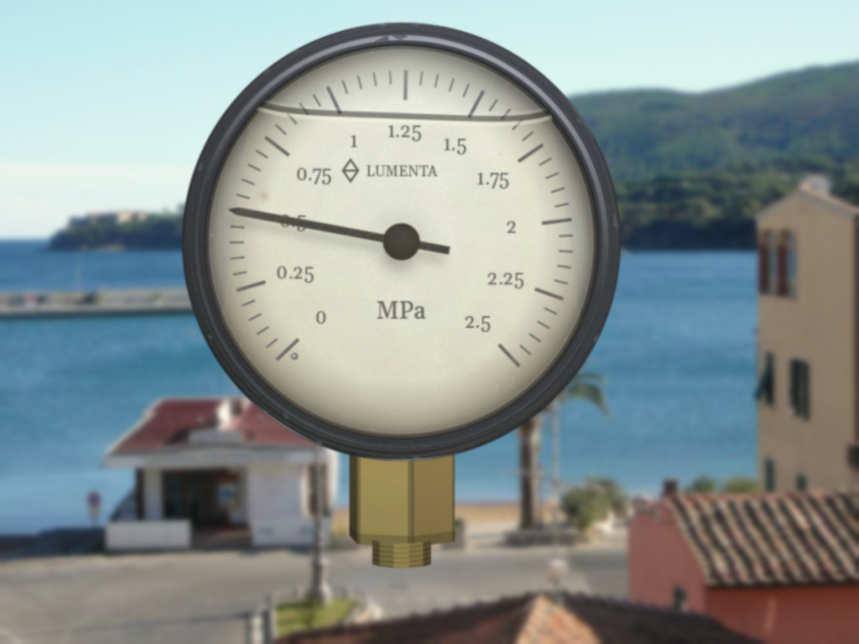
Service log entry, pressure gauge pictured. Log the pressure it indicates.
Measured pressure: 0.5 MPa
